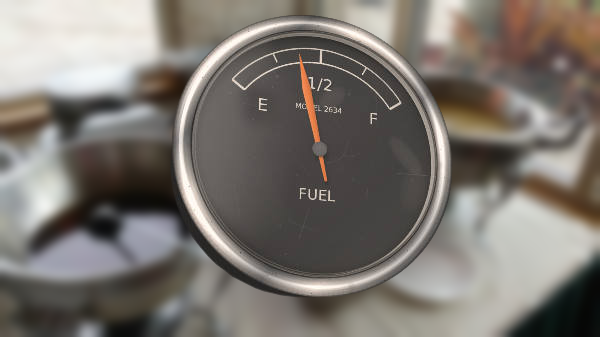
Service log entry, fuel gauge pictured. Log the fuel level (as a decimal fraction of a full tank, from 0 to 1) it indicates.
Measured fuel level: 0.375
